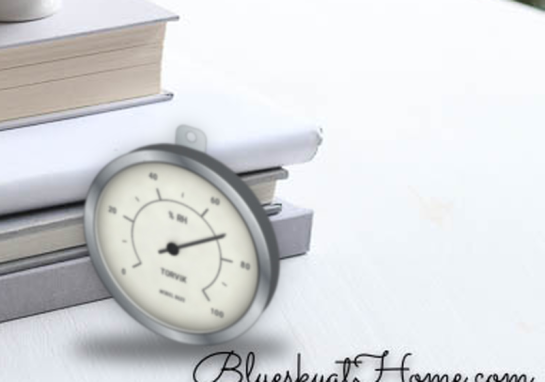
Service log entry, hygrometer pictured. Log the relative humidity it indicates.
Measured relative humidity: 70 %
